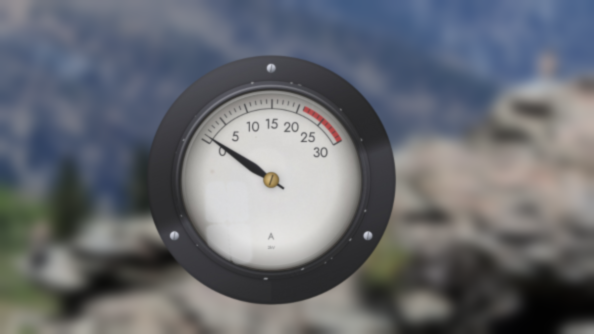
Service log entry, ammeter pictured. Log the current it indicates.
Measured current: 1 A
